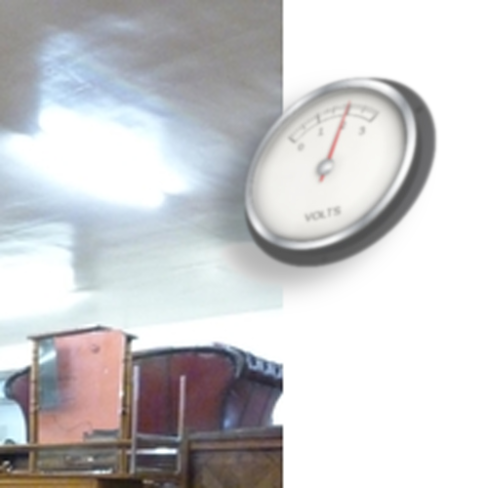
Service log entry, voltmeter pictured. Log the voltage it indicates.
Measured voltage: 2 V
